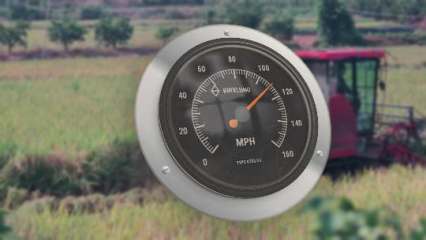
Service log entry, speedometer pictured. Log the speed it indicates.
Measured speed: 110 mph
